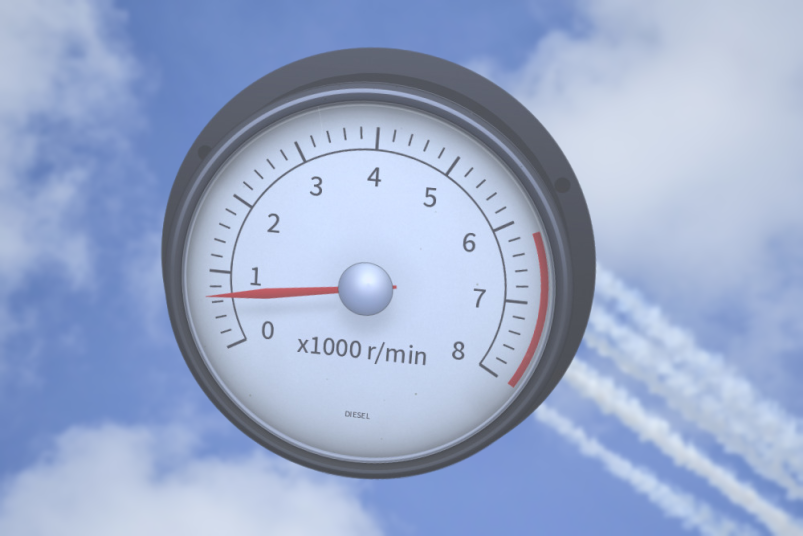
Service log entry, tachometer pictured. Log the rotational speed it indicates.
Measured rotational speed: 700 rpm
